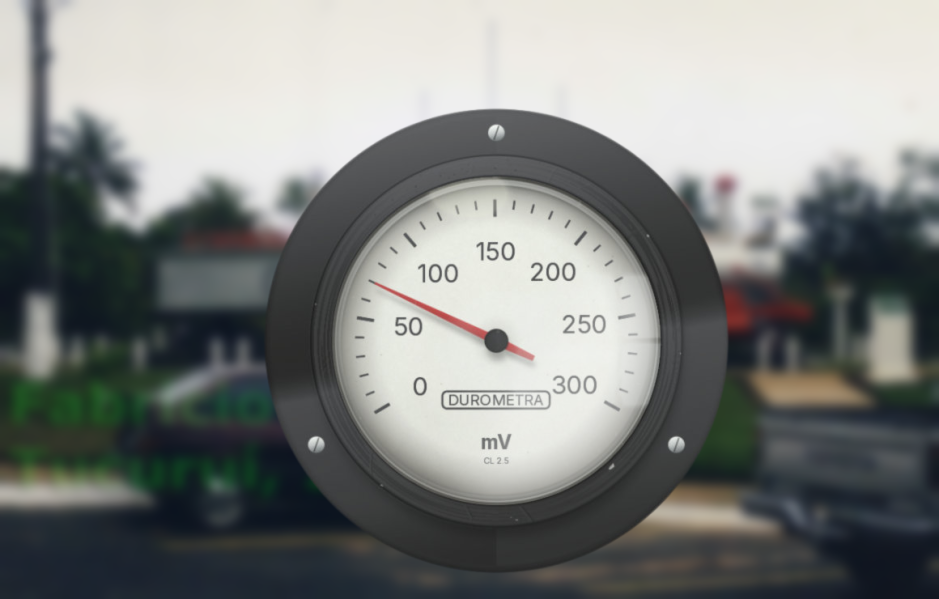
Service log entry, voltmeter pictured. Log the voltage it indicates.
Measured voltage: 70 mV
